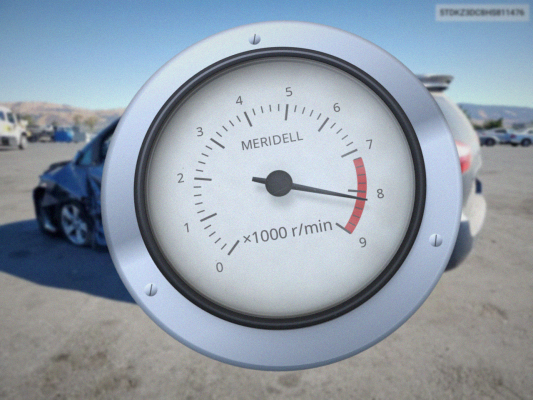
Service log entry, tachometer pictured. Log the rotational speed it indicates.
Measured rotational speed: 8200 rpm
